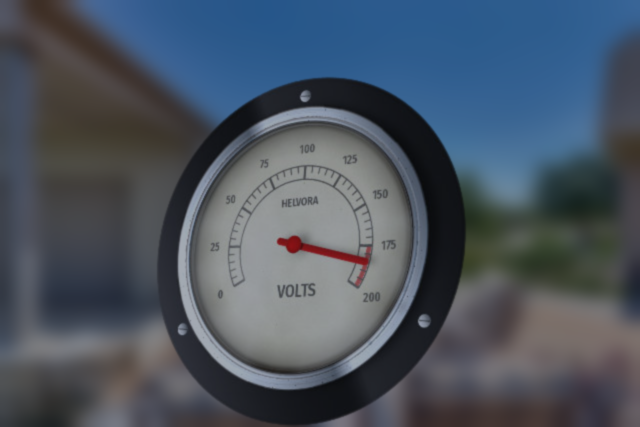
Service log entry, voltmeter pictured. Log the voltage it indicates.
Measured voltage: 185 V
